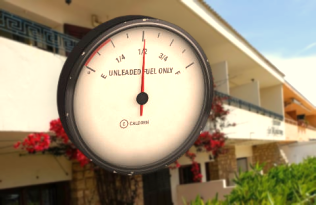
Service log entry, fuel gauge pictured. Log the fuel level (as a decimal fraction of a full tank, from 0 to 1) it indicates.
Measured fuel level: 0.5
